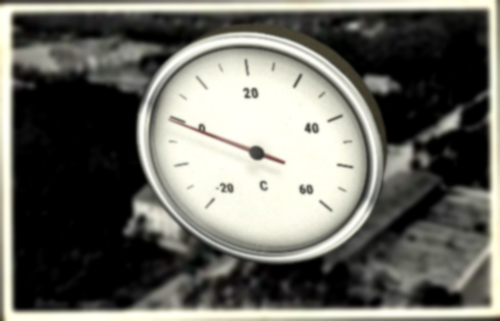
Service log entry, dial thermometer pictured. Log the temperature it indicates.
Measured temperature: 0 °C
